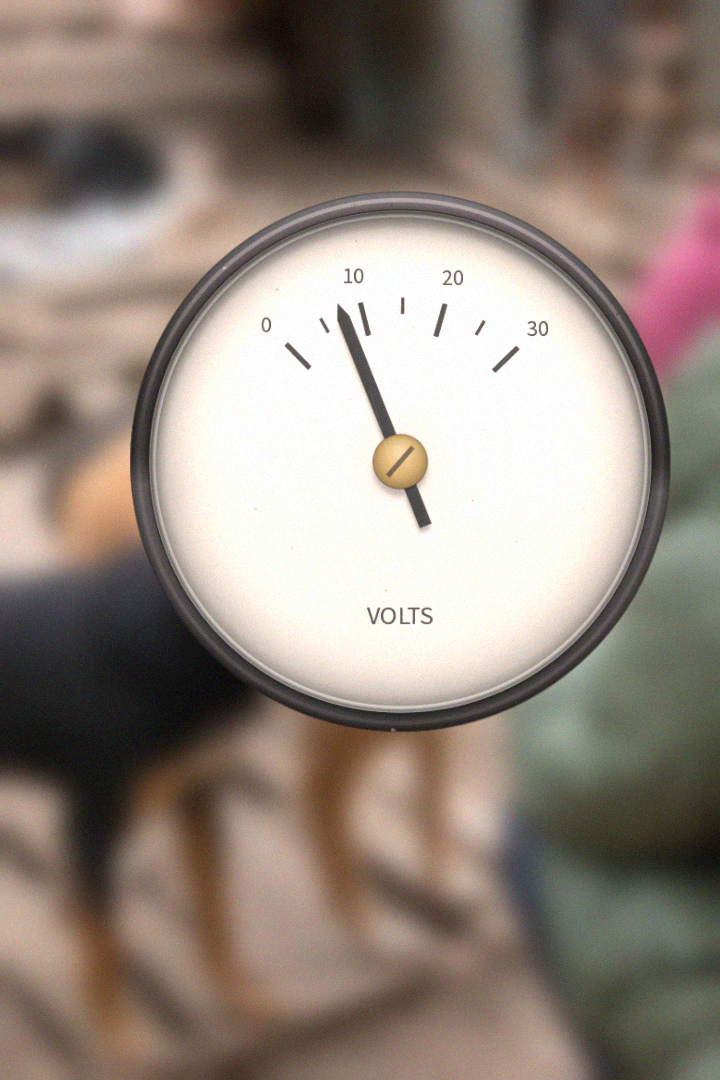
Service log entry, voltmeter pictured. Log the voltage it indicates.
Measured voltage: 7.5 V
